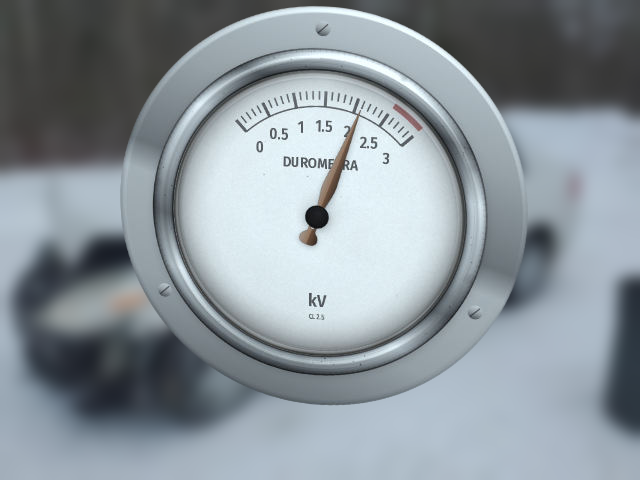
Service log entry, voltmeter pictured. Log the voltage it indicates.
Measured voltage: 2.1 kV
